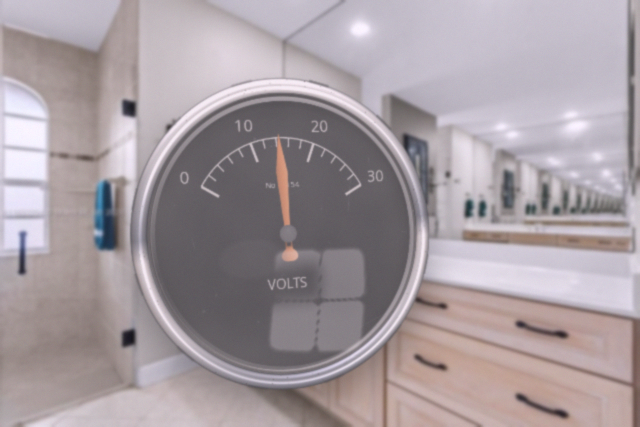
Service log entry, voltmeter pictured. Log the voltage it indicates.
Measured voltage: 14 V
